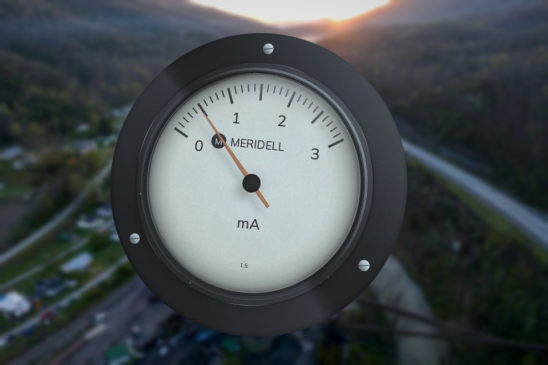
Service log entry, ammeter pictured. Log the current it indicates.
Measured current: 0.5 mA
